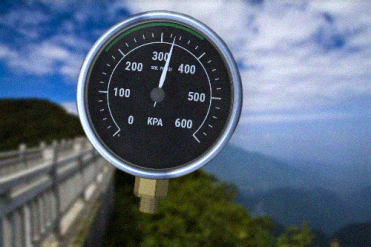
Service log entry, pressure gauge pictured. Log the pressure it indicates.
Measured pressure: 330 kPa
